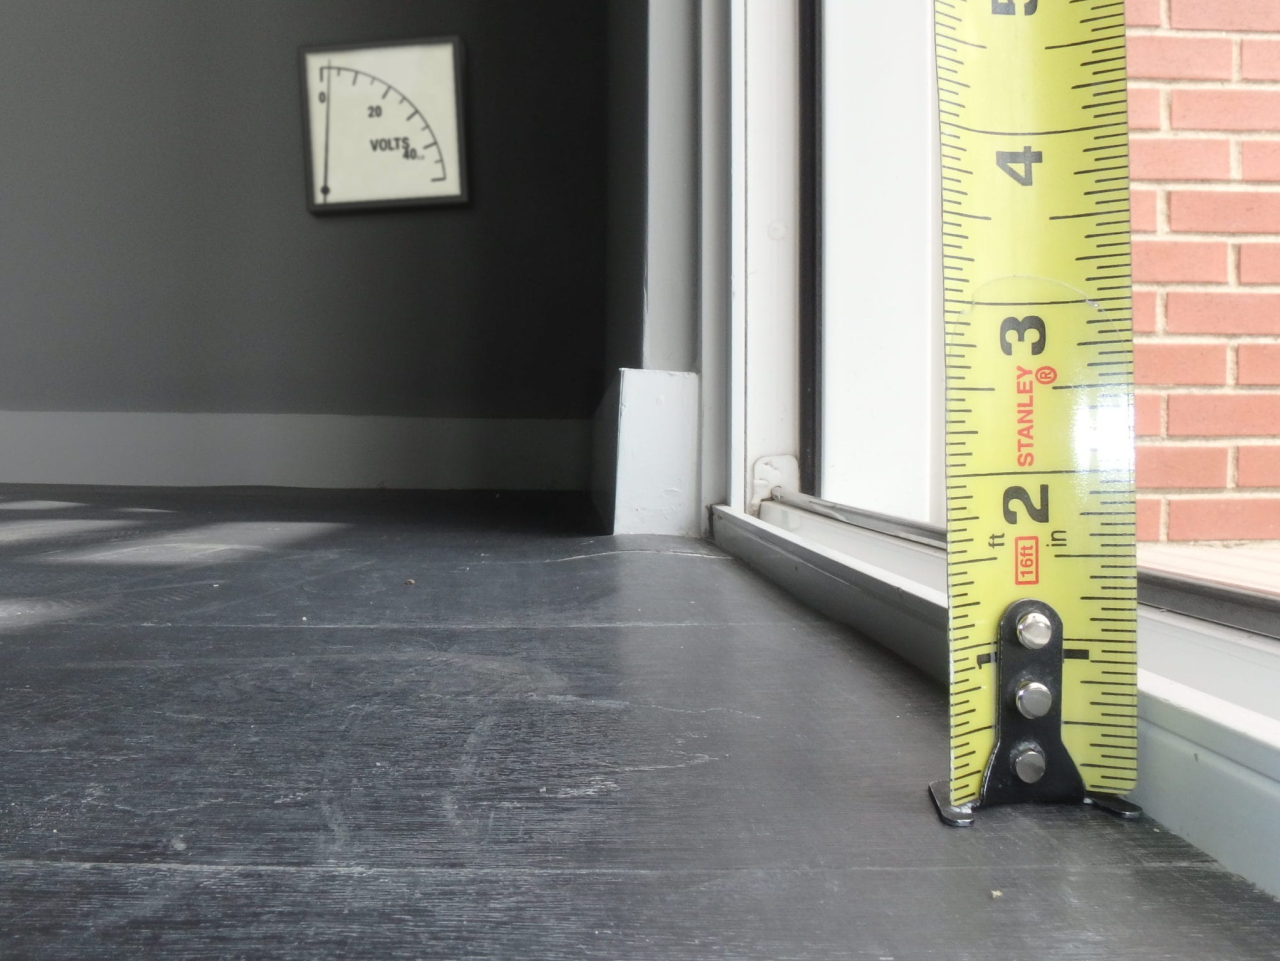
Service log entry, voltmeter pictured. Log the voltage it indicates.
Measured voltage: 2.5 V
